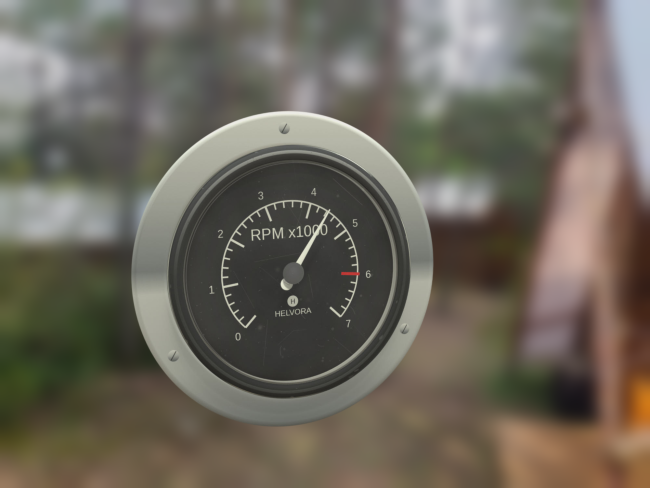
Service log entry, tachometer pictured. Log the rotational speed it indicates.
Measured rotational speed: 4400 rpm
